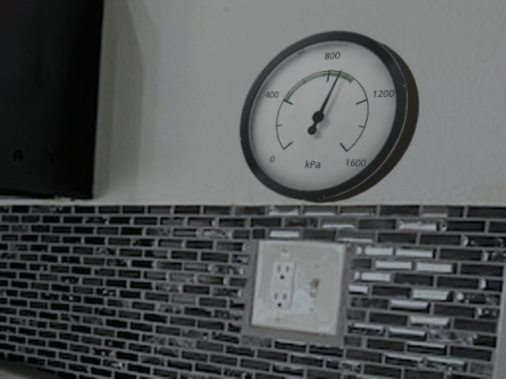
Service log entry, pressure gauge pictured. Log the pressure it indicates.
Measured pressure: 900 kPa
